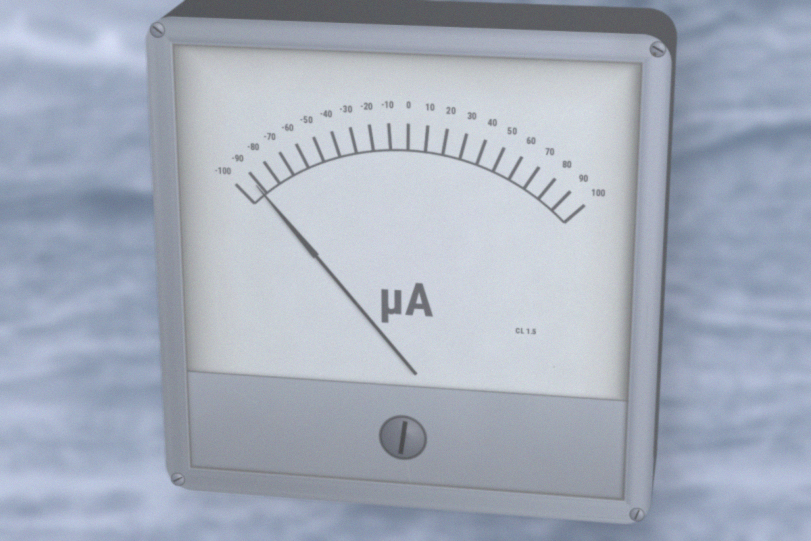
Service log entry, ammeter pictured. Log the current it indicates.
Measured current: -90 µA
